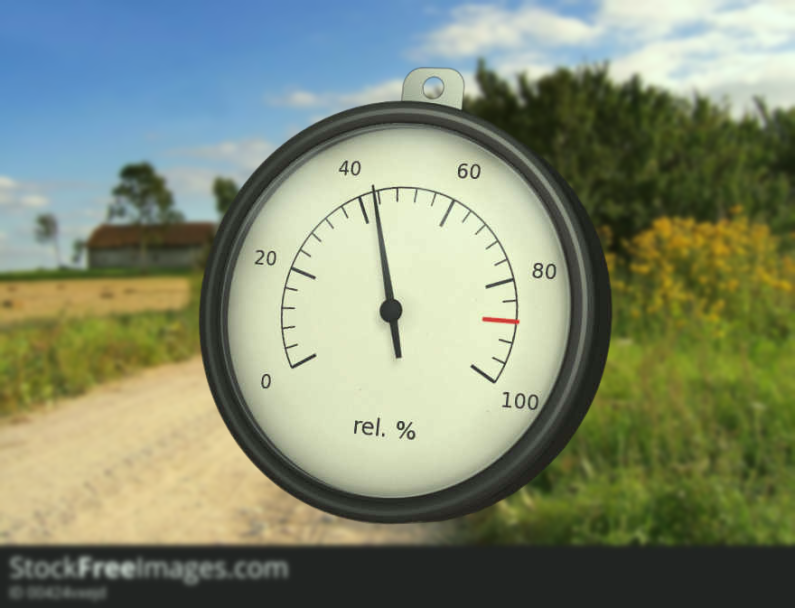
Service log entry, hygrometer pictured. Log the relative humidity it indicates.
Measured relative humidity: 44 %
